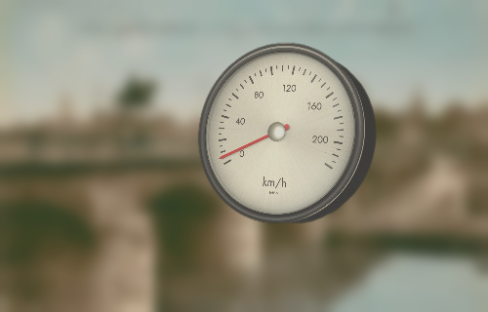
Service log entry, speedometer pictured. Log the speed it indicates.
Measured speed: 5 km/h
